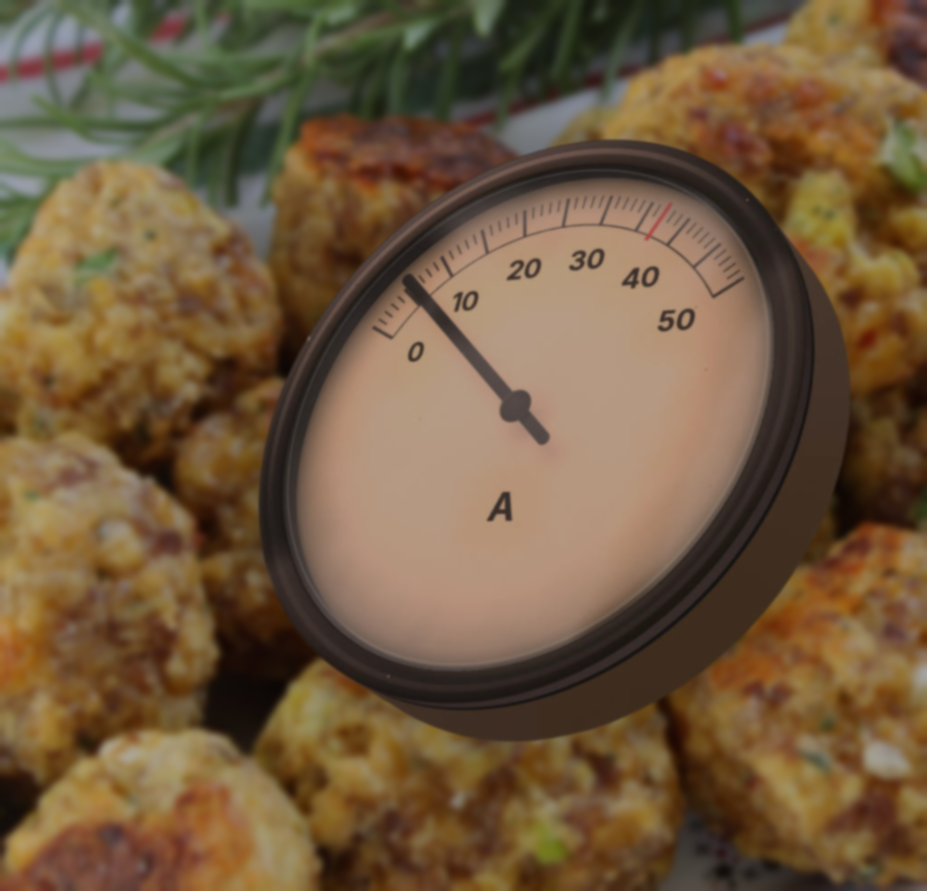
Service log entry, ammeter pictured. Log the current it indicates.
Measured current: 6 A
